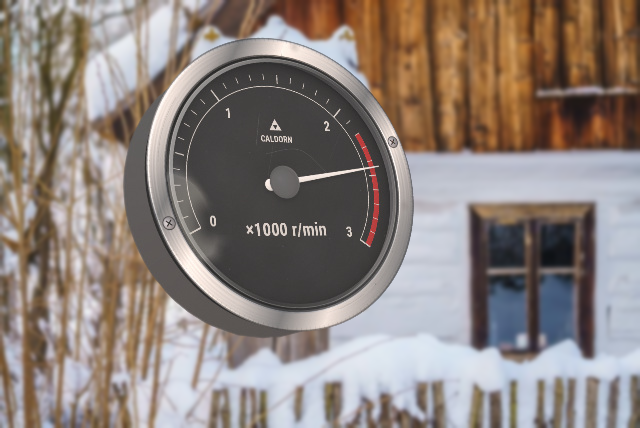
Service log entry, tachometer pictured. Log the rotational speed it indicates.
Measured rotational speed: 2450 rpm
